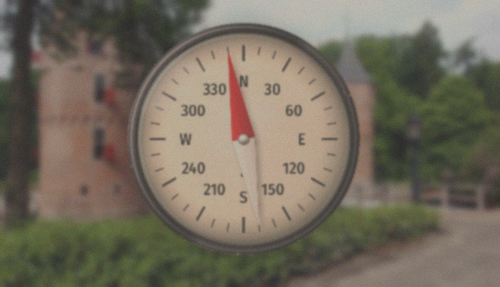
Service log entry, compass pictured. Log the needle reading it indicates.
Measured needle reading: 350 °
